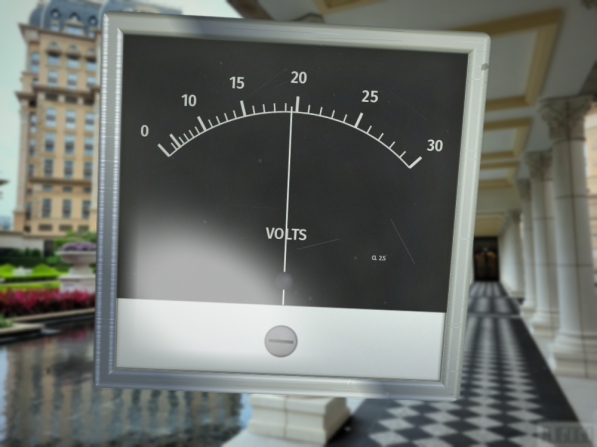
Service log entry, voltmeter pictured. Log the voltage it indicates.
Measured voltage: 19.5 V
